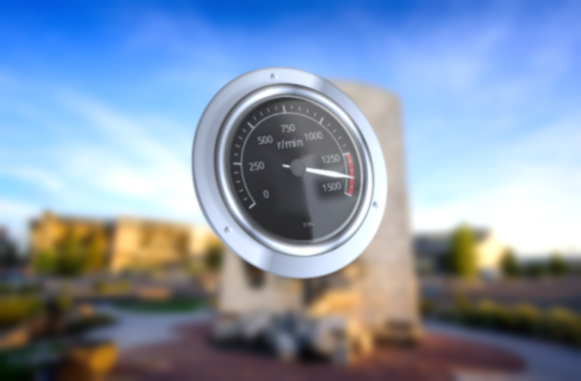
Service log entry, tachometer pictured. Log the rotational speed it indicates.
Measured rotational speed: 1400 rpm
